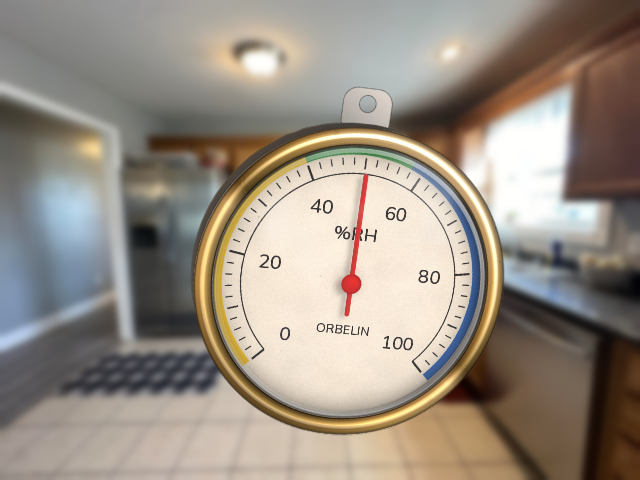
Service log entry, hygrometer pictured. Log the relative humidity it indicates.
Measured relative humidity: 50 %
